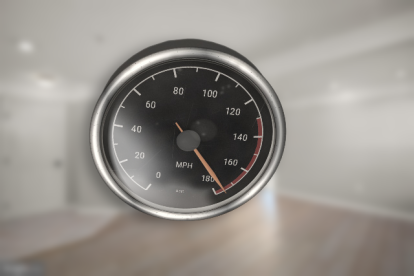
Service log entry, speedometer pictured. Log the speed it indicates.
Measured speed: 175 mph
